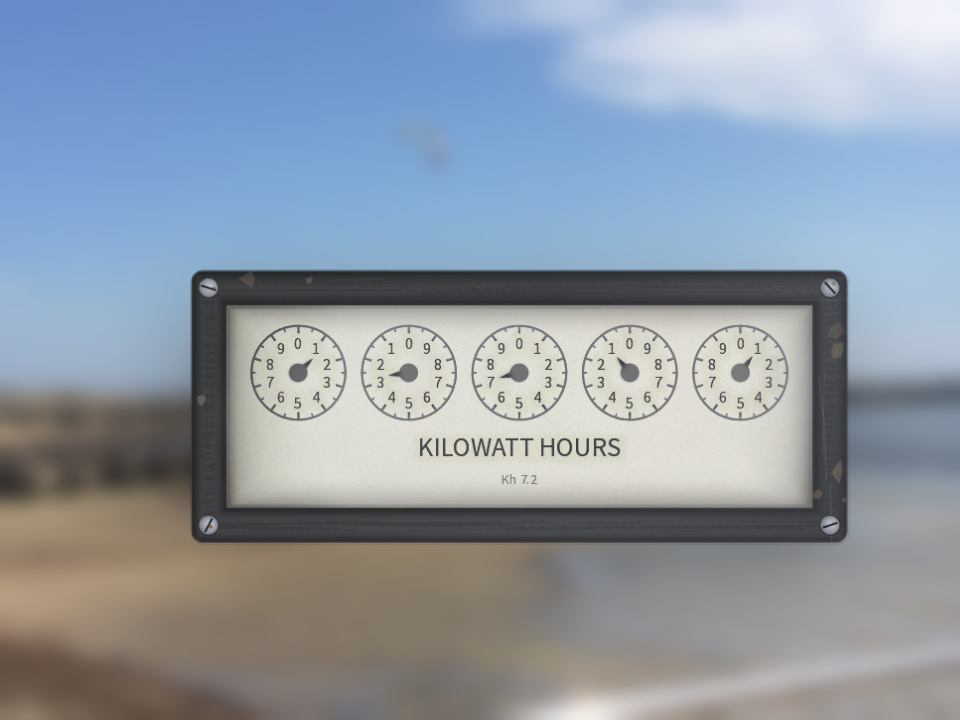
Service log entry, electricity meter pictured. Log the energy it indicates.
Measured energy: 12711 kWh
